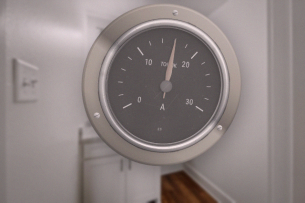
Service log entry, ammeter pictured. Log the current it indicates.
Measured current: 16 A
